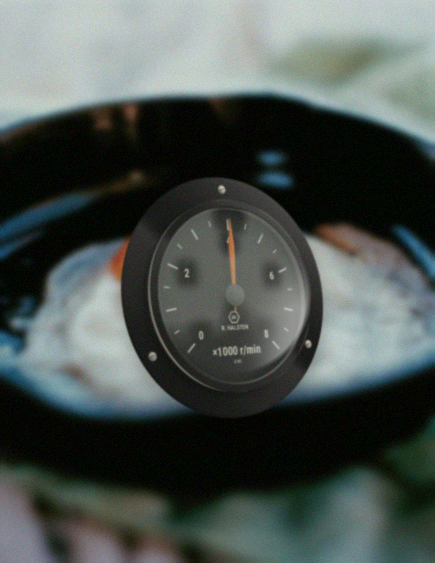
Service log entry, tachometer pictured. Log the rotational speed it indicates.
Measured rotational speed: 4000 rpm
